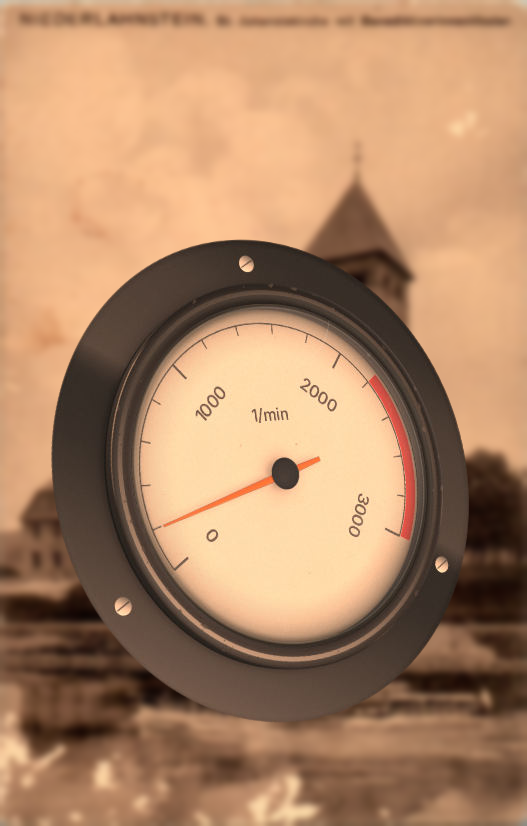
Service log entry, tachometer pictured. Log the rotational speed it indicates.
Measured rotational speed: 200 rpm
